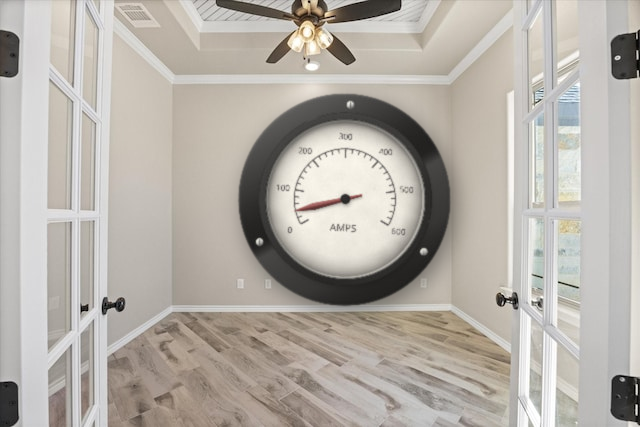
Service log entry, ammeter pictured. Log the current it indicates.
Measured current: 40 A
